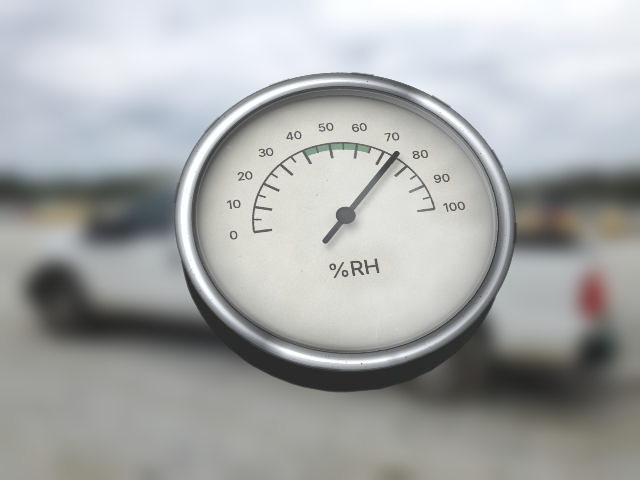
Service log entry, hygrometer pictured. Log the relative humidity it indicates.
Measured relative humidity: 75 %
